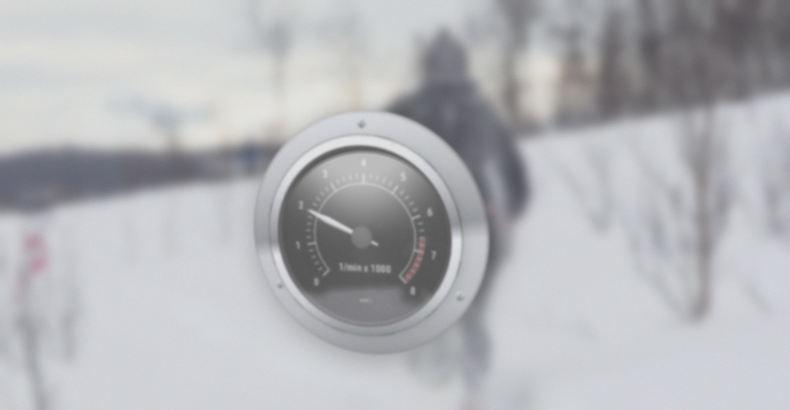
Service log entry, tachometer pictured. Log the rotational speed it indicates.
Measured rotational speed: 2000 rpm
